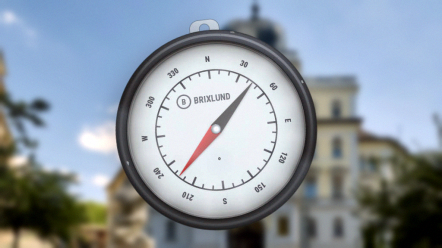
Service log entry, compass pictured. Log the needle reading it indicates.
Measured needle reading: 225 °
